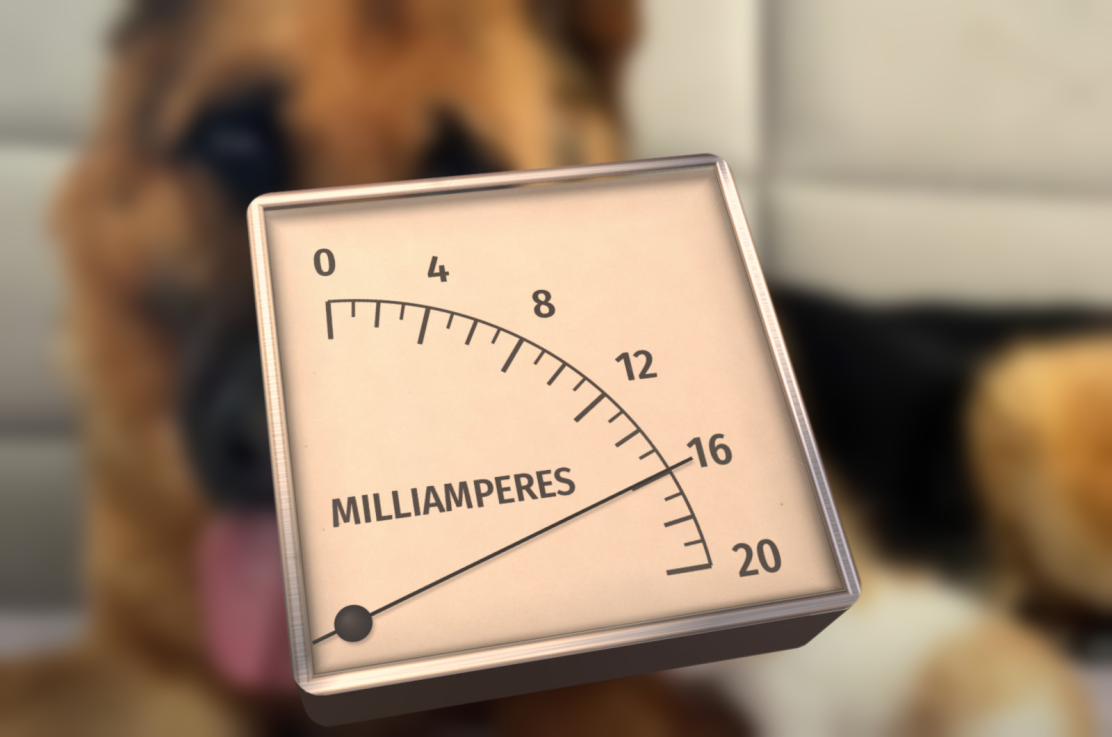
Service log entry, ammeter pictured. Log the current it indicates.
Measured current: 16 mA
